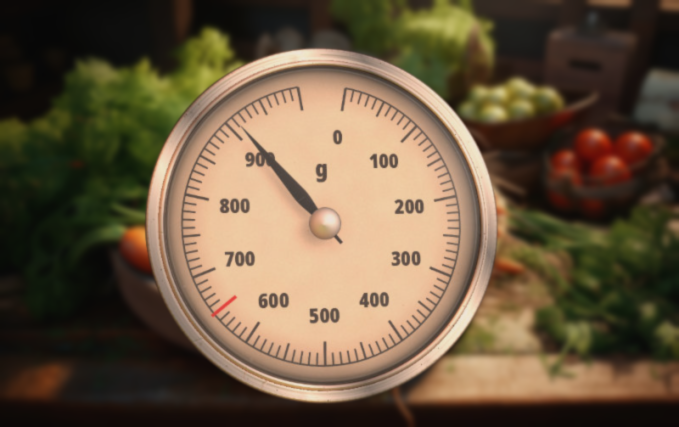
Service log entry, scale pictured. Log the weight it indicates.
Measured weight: 910 g
